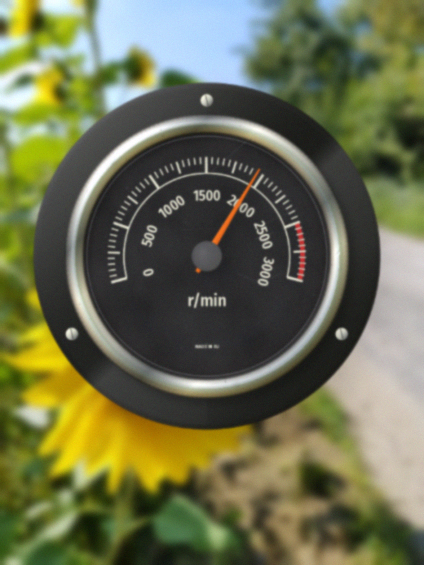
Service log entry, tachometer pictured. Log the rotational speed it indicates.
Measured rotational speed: 1950 rpm
